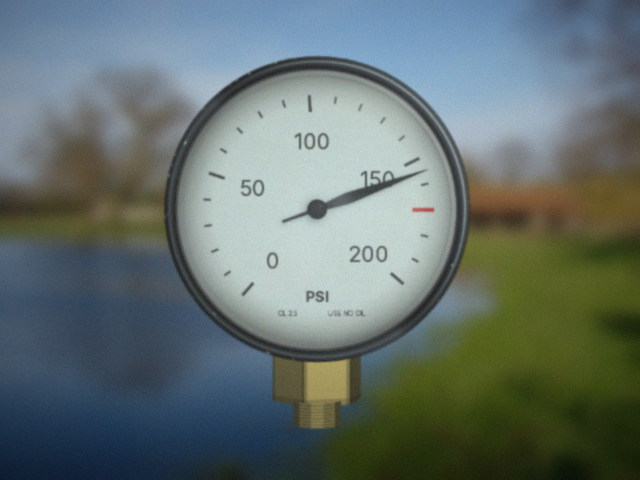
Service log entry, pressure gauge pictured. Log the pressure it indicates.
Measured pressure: 155 psi
